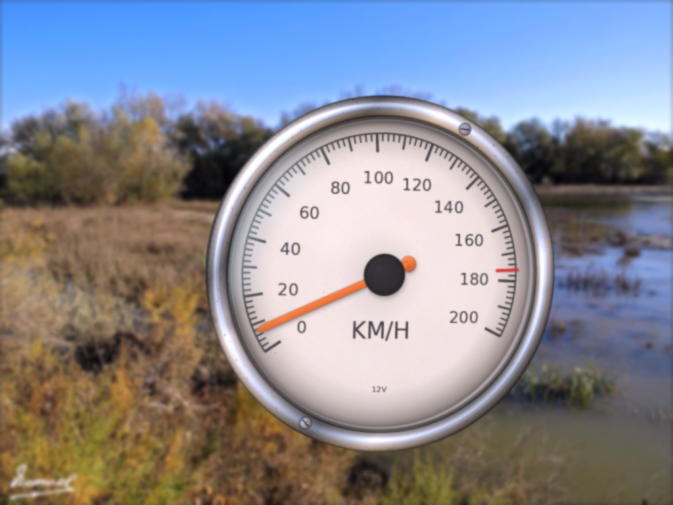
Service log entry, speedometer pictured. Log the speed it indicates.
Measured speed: 8 km/h
